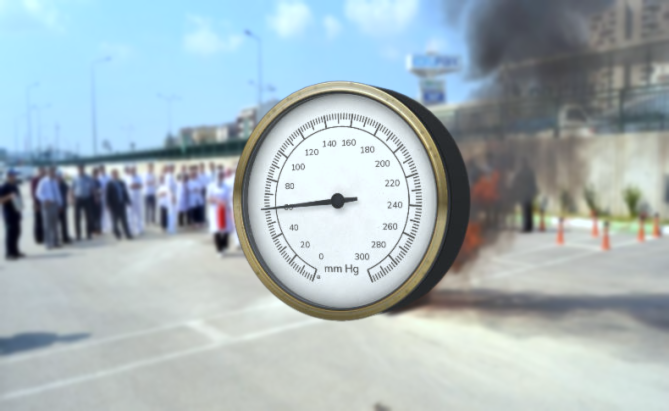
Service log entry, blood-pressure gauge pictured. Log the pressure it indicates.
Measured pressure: 60 mmHg
